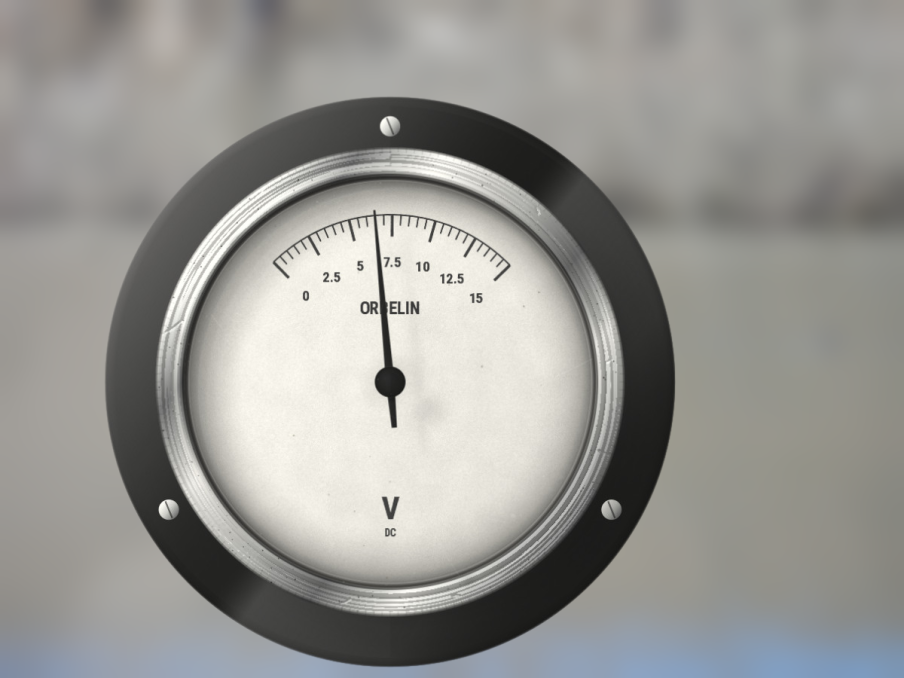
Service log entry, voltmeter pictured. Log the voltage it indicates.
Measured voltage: 6.5 V
